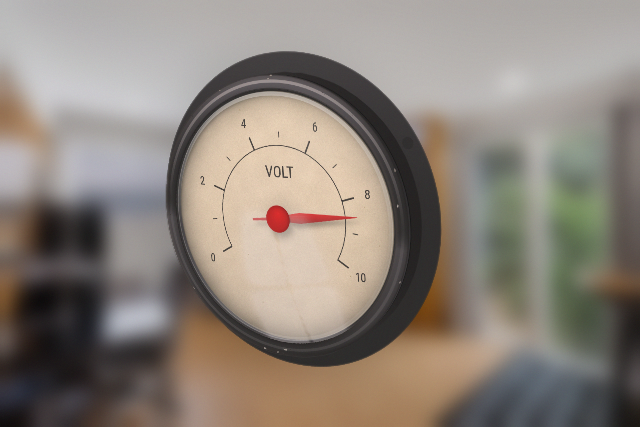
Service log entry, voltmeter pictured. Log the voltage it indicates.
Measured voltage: 8.5 V
